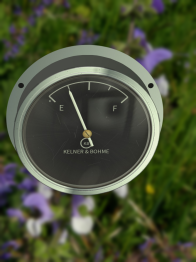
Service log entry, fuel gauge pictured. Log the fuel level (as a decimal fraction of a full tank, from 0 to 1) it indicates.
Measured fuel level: 0.25
